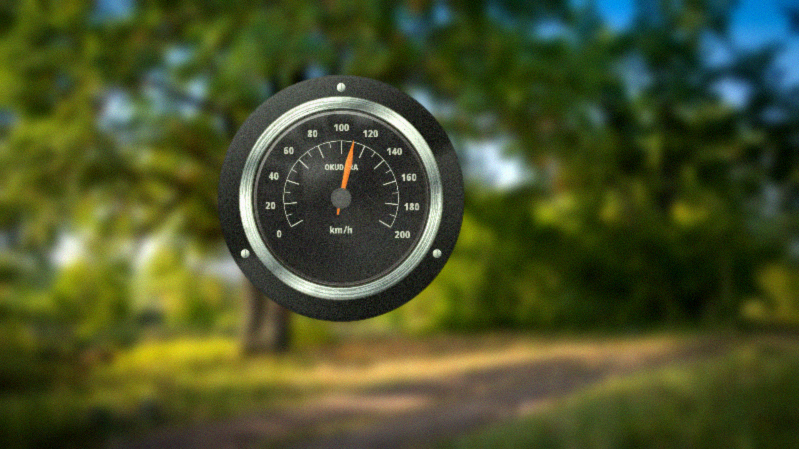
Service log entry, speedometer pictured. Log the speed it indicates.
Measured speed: 110 km/h
